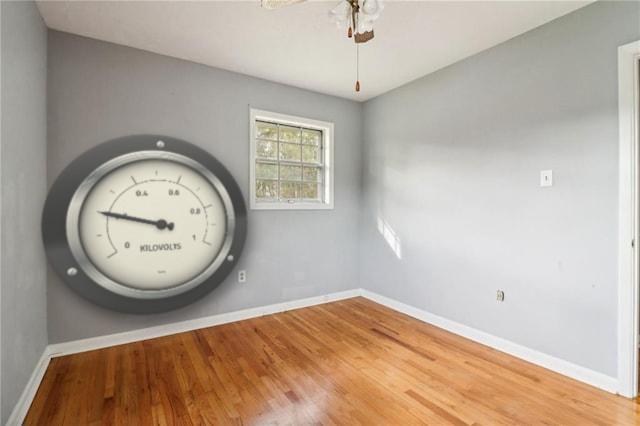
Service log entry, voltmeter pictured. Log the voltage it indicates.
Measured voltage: 0.2 kV
